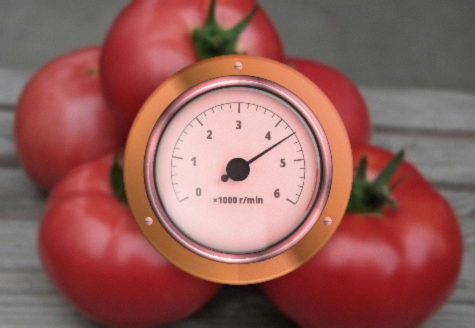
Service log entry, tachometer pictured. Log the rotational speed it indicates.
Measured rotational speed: 4400 rpm
